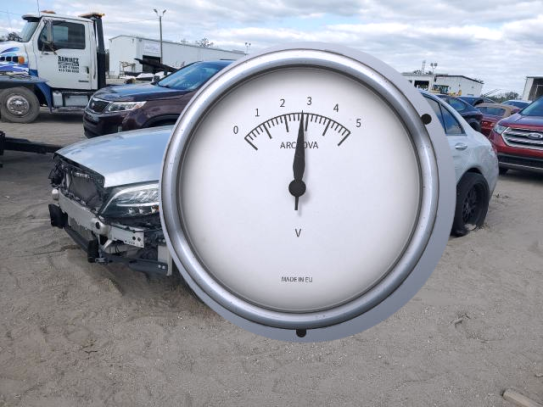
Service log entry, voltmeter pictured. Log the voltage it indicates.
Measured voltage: 2.8 V
